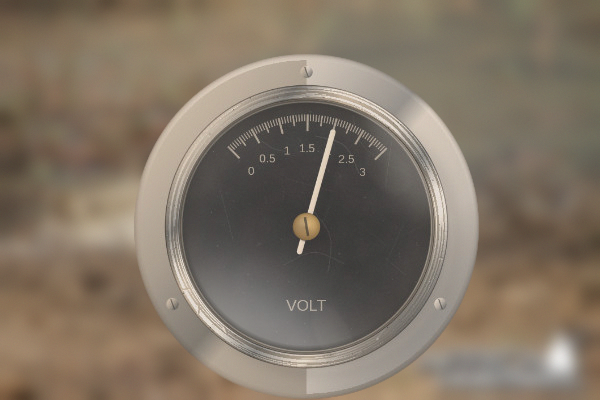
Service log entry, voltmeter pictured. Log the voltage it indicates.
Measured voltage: 2 V
